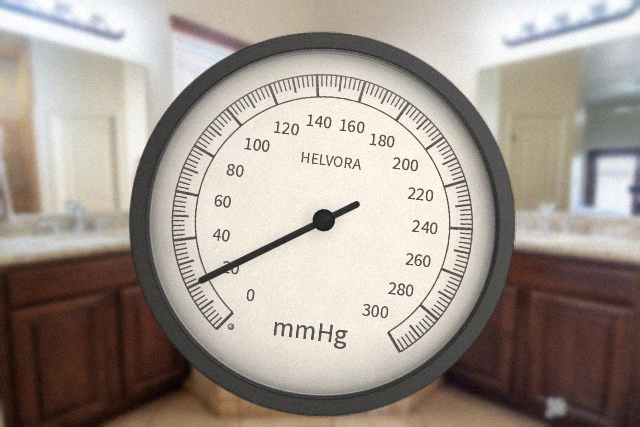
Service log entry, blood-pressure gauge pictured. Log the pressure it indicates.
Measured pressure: 20 mmHg
